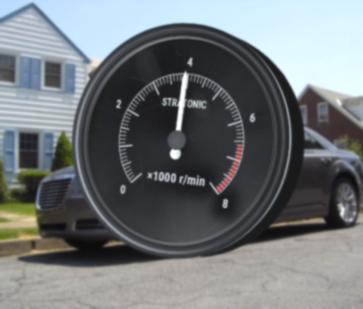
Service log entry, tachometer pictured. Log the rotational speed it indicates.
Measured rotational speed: 4000 rpm
